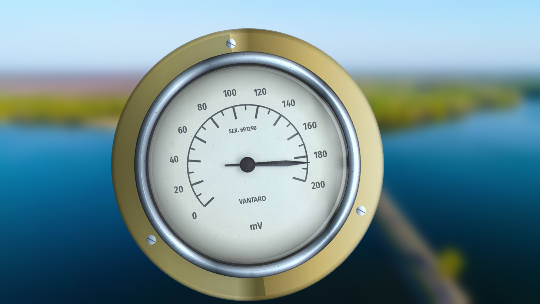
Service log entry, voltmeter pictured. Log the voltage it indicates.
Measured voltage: 185 mV
